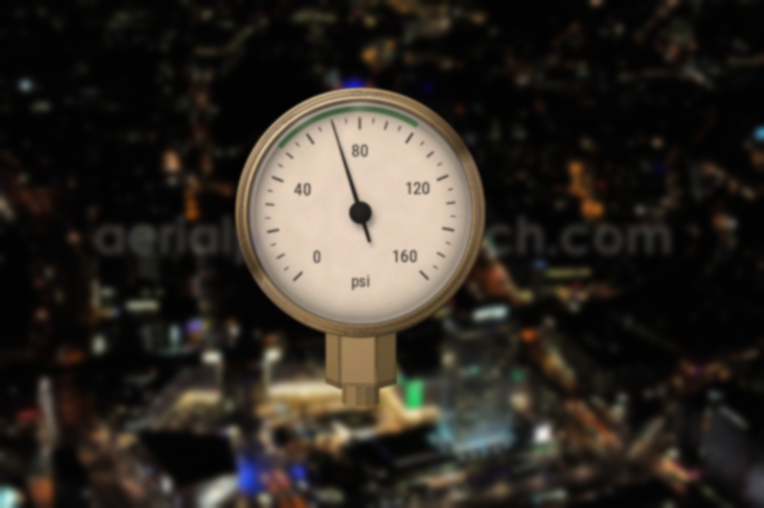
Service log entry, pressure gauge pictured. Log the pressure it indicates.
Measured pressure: 70 psi
